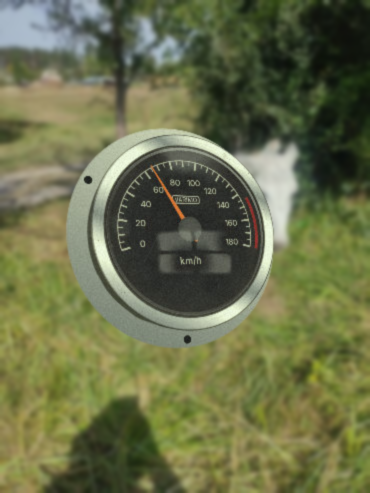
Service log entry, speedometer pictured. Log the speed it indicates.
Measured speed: 65 km/h
